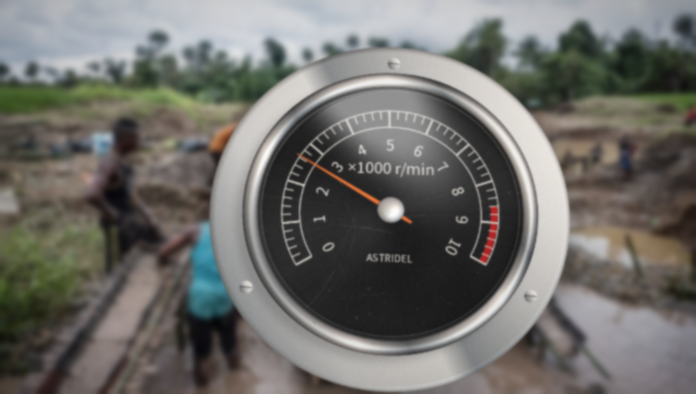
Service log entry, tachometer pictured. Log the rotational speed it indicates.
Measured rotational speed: 2600 rpm
